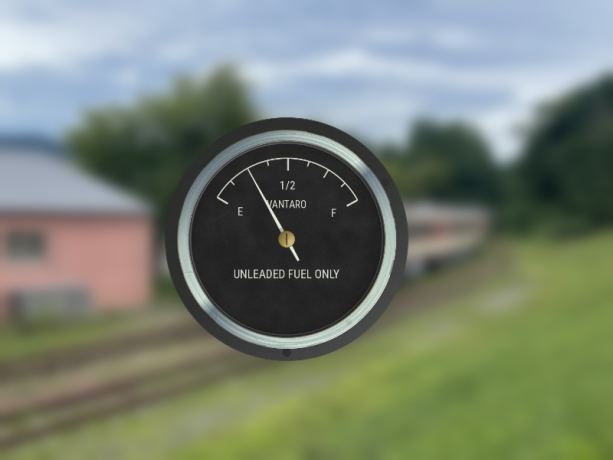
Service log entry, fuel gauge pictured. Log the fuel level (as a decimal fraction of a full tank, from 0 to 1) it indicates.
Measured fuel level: 0.25
